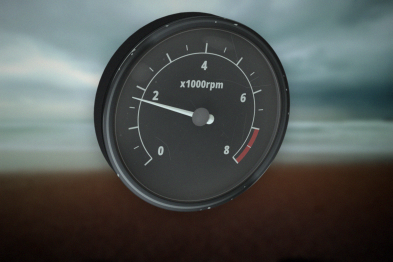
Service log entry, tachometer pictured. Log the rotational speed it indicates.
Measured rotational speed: 1750 rpm
